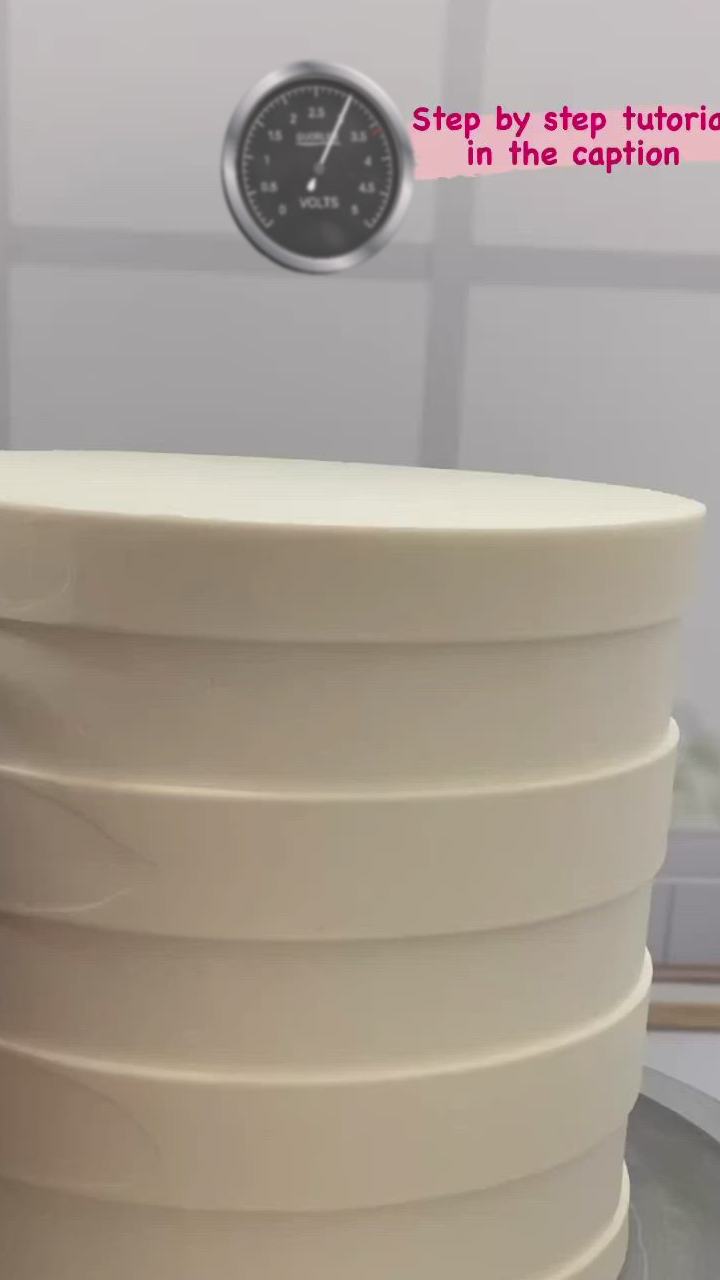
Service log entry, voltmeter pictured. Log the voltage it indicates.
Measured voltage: 3 V
